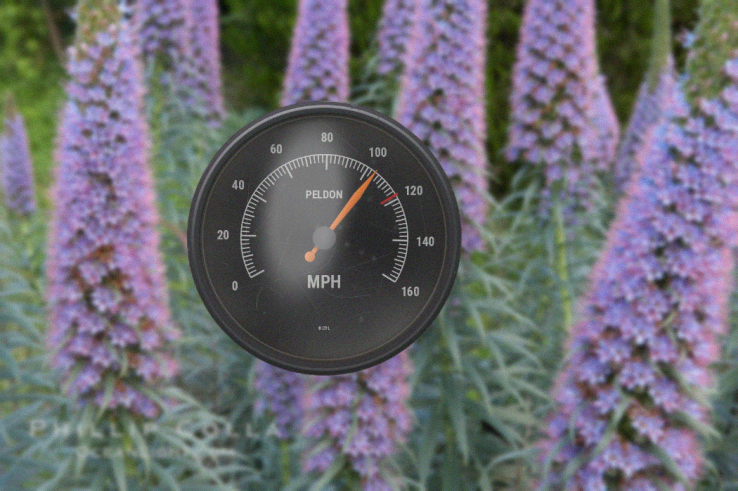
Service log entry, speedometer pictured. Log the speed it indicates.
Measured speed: 104 mph
